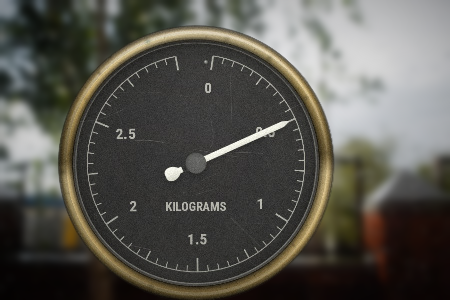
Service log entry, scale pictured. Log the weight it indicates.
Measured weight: 0.5 kg
